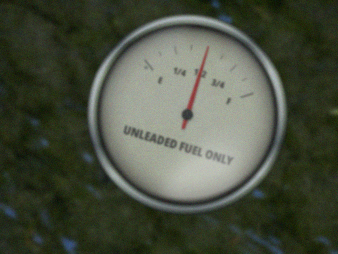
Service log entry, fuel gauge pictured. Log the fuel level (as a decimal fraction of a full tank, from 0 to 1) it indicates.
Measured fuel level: 0.5
